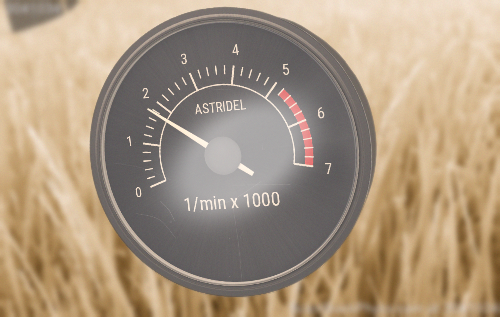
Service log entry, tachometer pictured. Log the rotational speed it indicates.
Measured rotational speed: 1800 rpm
